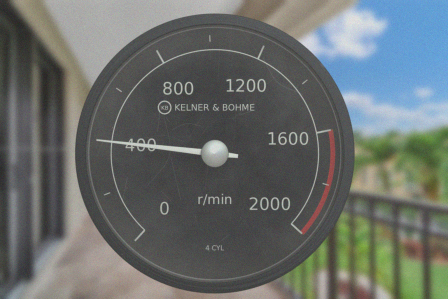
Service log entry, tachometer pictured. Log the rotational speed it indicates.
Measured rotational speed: 400 rpm
